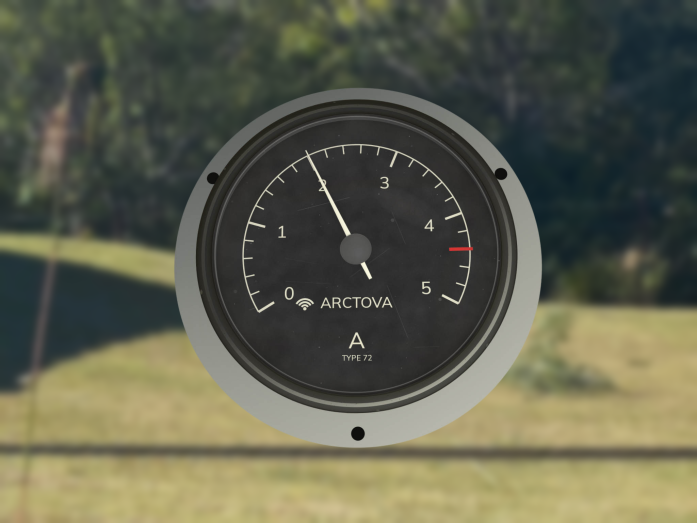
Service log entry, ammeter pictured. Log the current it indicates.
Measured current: 2 A
